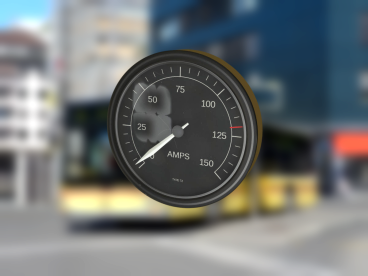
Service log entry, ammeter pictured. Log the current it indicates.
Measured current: 2.5 A
